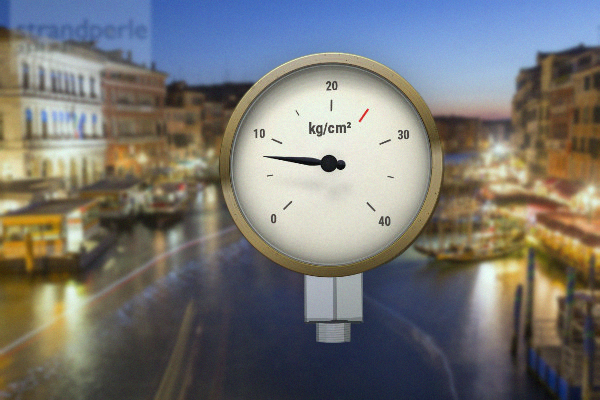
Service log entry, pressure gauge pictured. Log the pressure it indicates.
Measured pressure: 7.5 kg/cm²
